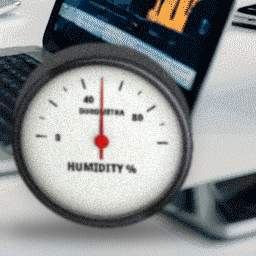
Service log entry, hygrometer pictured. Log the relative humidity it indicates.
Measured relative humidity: 50 %
